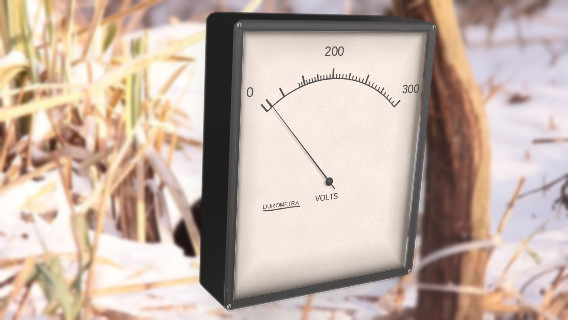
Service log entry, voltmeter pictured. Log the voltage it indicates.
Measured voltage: 50 V
